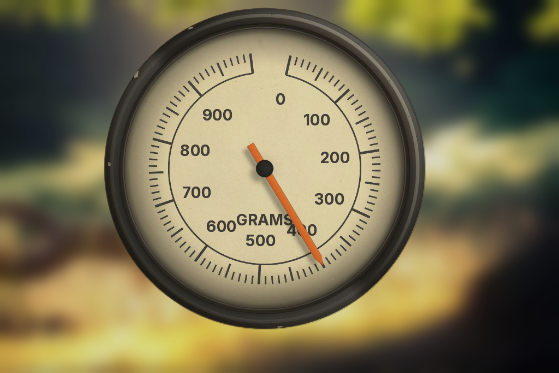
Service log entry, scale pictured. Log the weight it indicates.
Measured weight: 400 g
